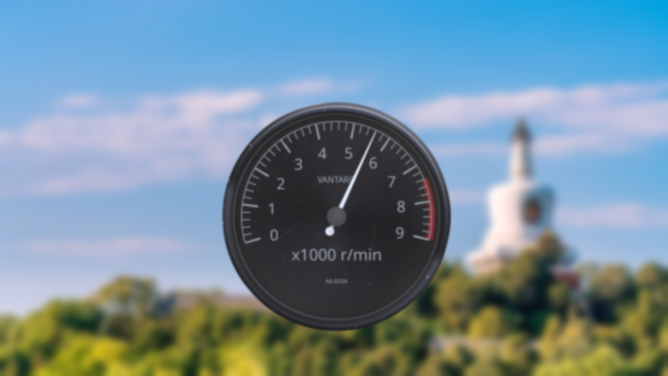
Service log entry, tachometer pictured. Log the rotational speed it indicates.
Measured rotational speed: 5600 rpm
